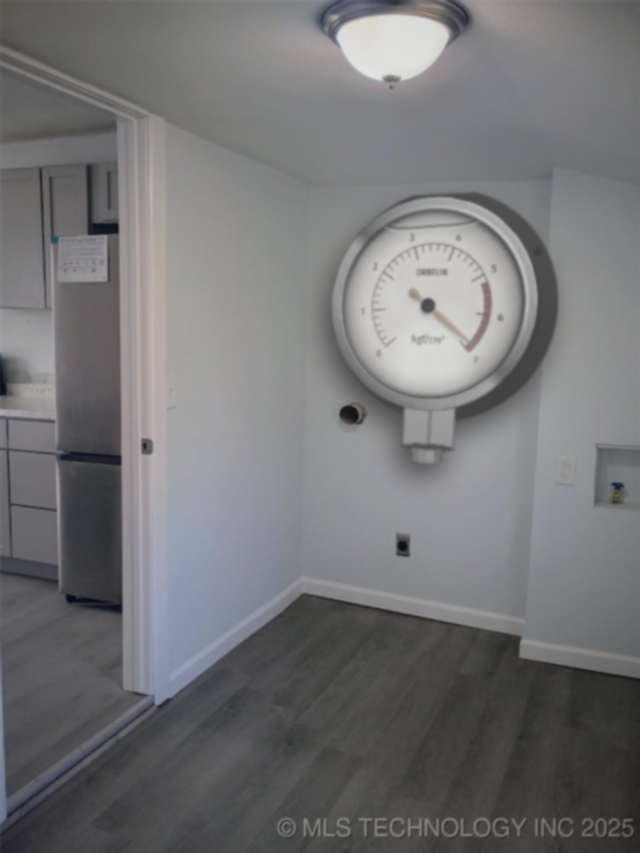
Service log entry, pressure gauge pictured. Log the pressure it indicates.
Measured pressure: 6.8 kg/cm²
